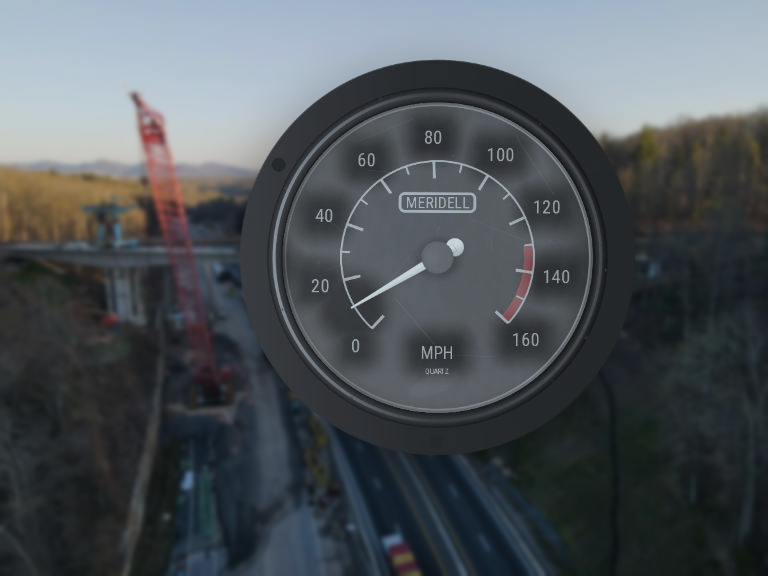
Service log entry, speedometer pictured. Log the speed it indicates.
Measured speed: 10 mph
